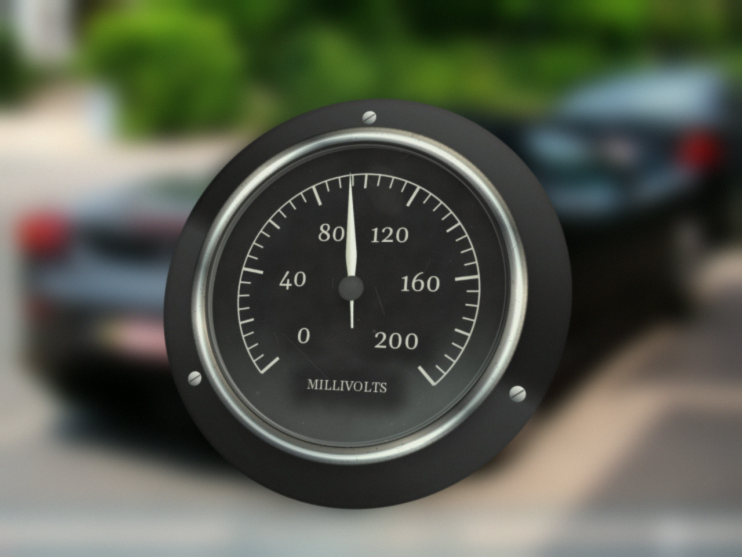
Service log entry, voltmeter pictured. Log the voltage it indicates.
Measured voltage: 95 mV
